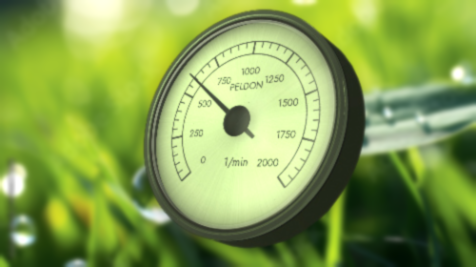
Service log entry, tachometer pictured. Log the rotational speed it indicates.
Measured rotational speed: 600 rpm
